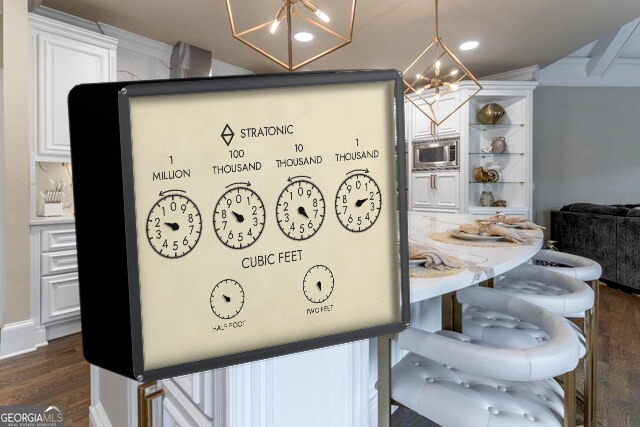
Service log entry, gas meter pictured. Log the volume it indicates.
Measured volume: 186200 ft³
